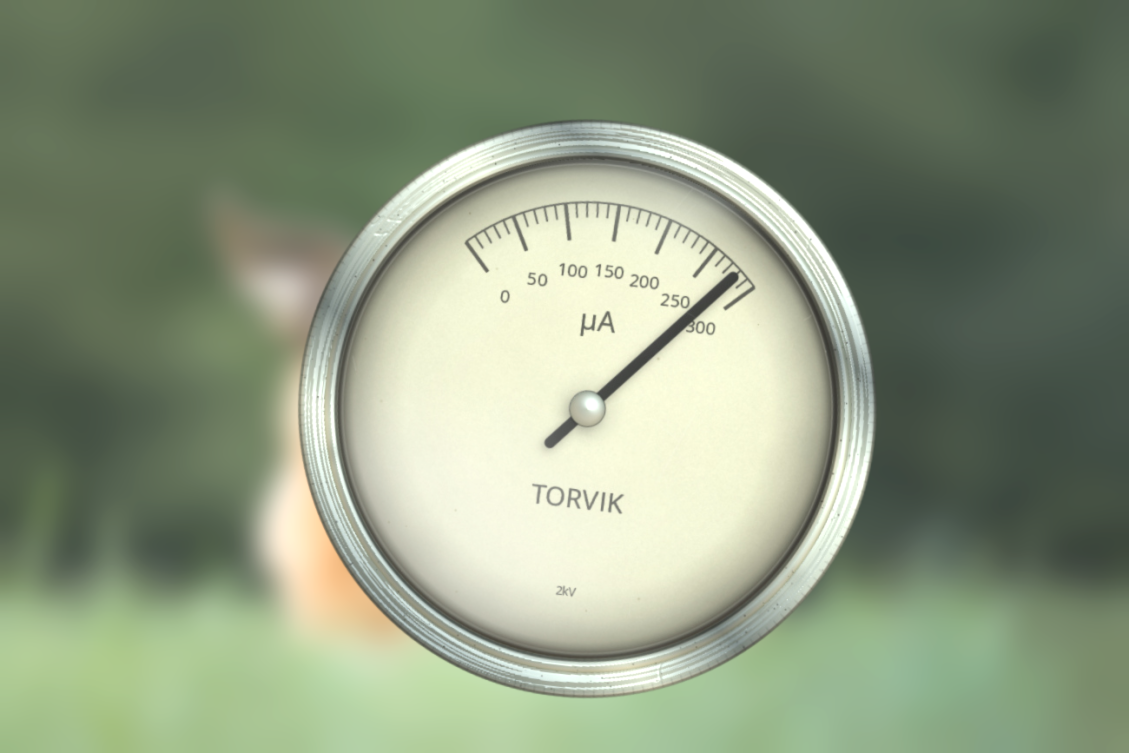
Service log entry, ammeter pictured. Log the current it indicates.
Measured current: 280 µA
